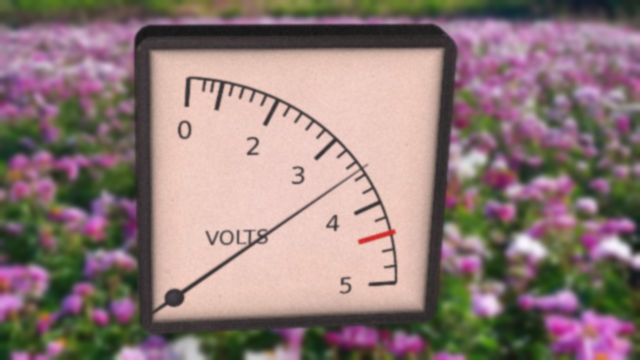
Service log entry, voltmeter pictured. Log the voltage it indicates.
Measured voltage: 3.5 V
